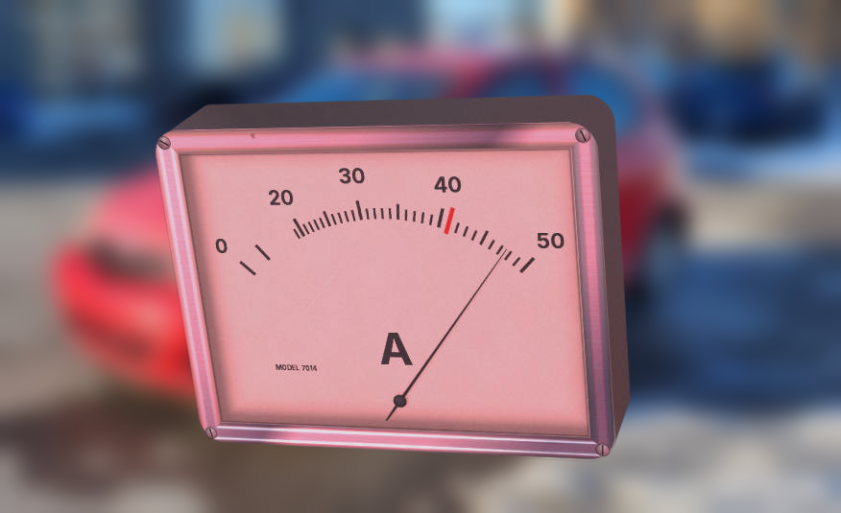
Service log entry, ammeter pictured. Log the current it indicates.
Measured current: 47.5 A
